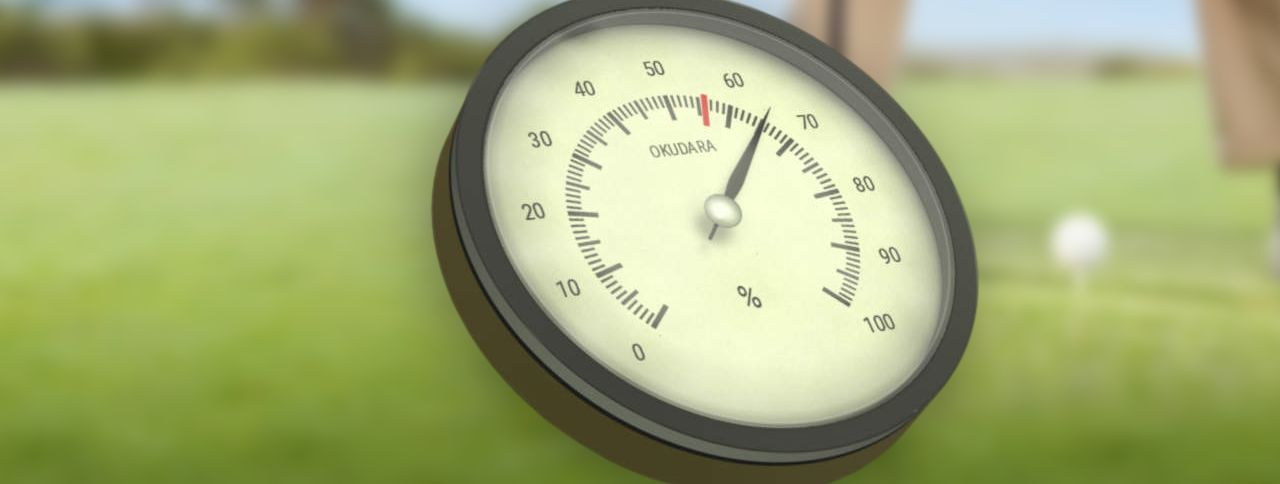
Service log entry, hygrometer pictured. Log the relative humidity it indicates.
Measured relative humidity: 65 %
